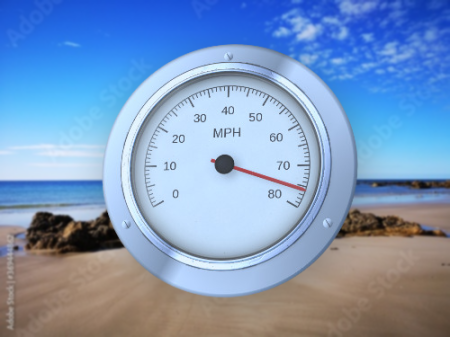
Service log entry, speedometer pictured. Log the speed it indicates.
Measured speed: 76 mph
